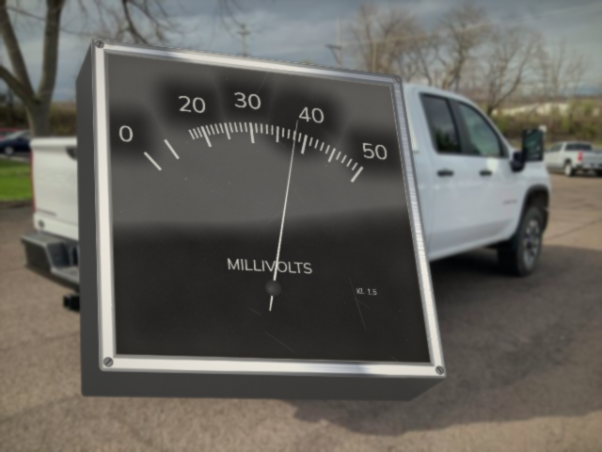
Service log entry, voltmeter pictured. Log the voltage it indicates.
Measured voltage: 38 mV
